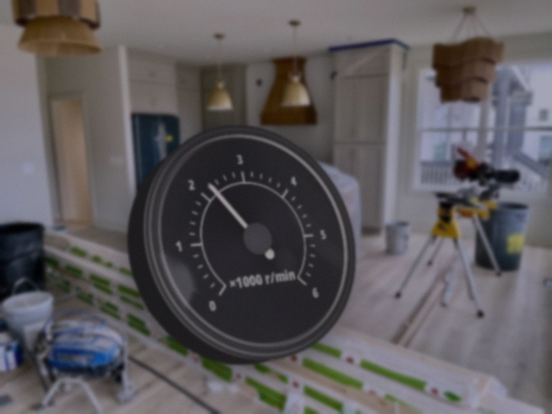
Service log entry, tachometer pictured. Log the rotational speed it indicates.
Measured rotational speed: 2200 rpm
